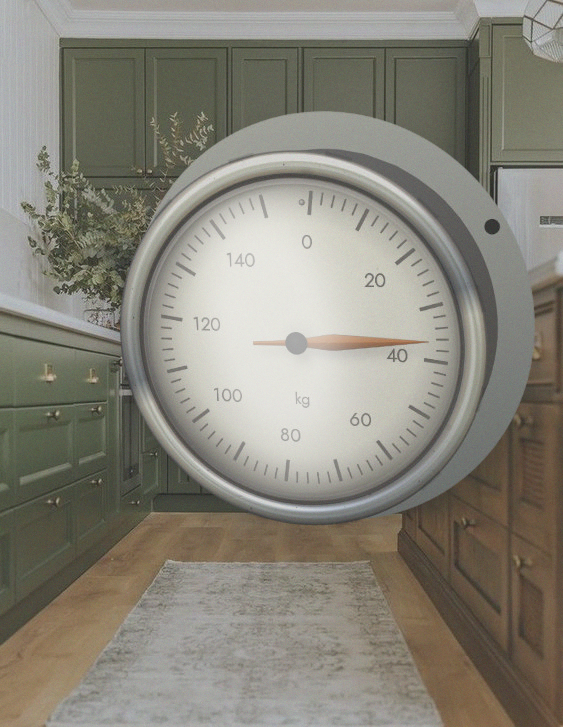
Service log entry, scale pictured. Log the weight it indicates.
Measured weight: 36 kg
